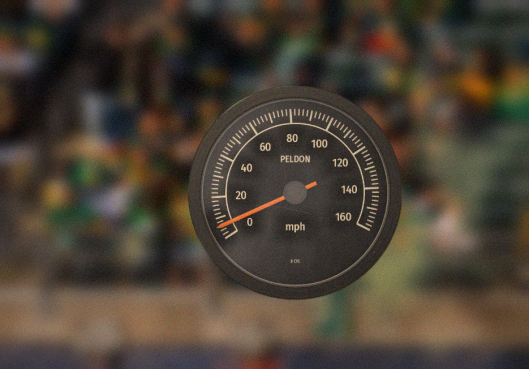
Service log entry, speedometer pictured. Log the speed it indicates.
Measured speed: 6 mph
